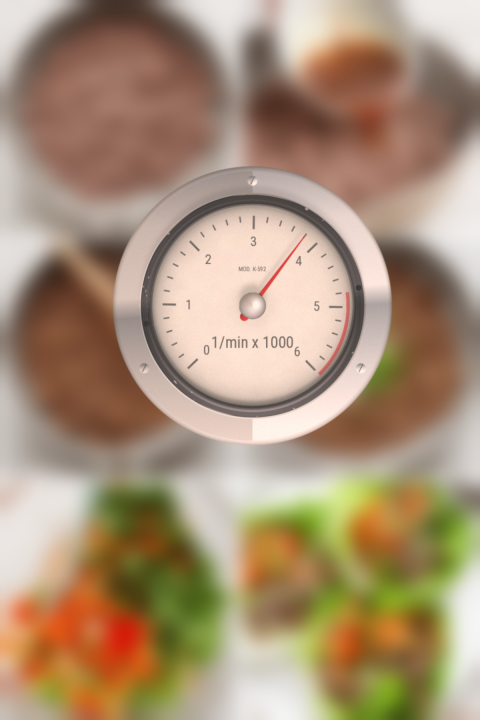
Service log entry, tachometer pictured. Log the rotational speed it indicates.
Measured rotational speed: 3800 rpm
